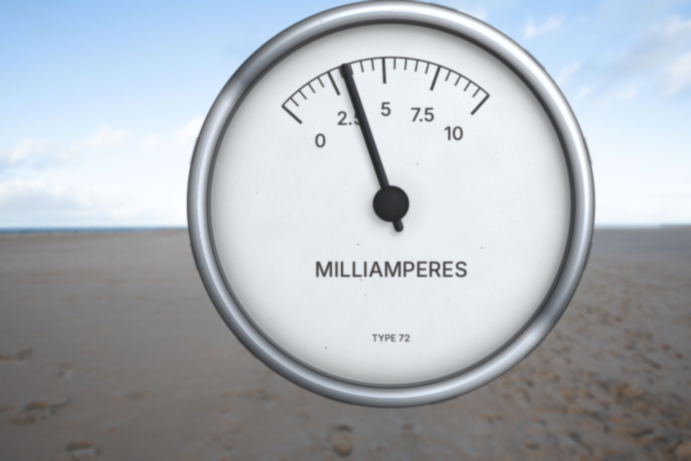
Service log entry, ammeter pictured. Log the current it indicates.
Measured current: 3.25 mA
